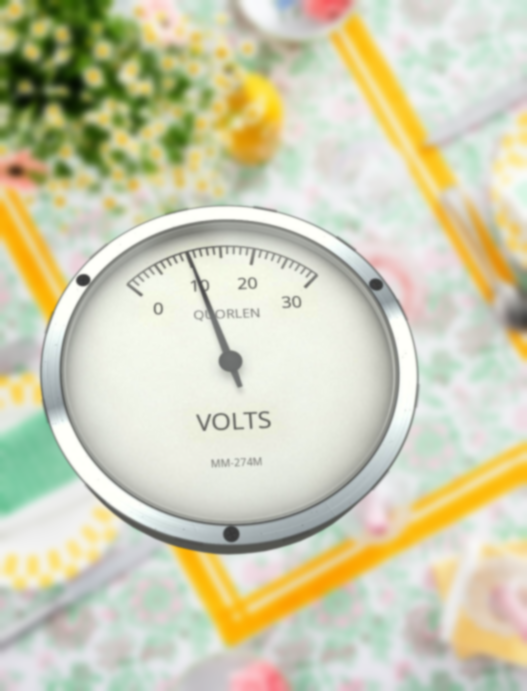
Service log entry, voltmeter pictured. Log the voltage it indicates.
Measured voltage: 10 V
